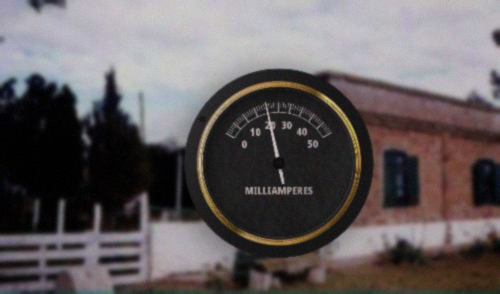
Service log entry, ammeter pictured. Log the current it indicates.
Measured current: 20 mA
